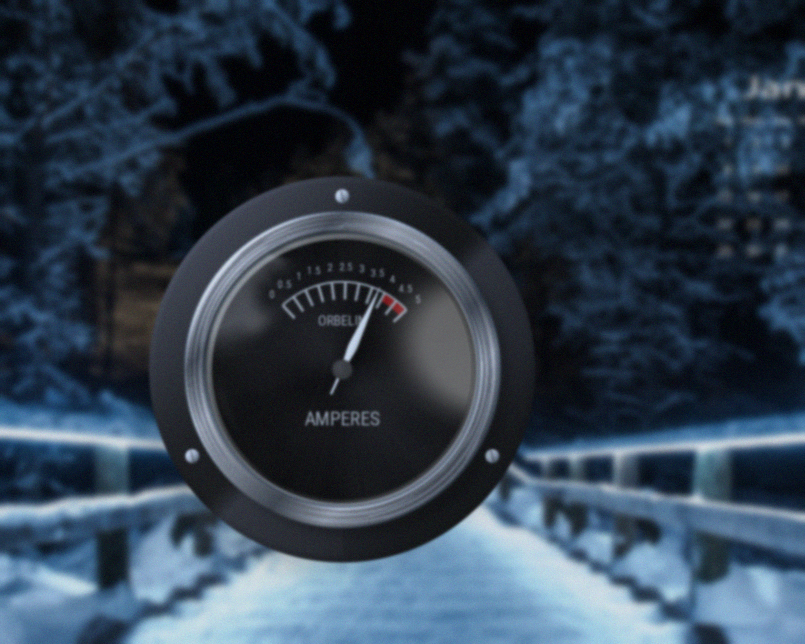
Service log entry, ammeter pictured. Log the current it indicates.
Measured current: 3.75 A
